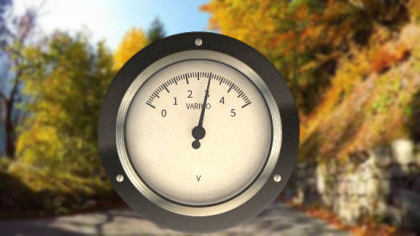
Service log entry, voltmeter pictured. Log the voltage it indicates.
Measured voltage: 3 V
